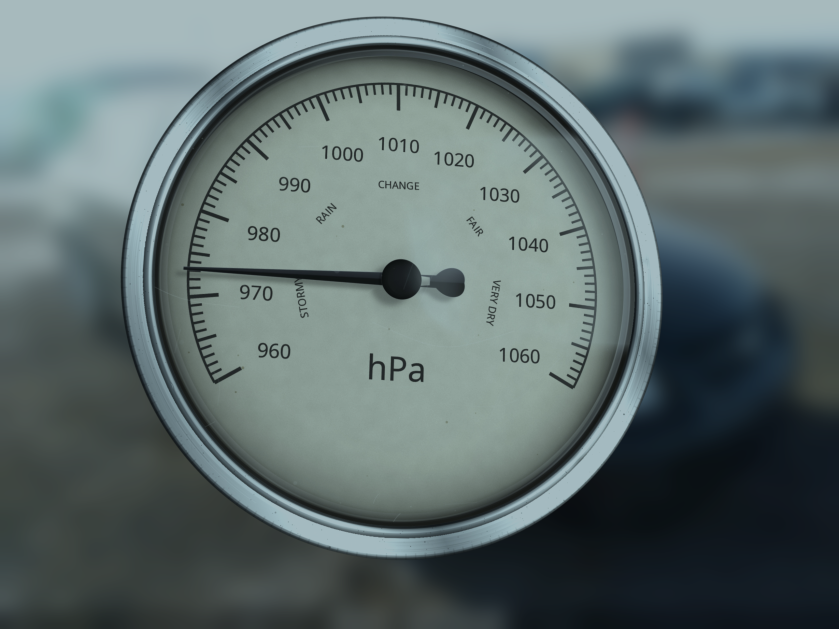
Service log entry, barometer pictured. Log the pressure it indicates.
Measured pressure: 973 hPa
